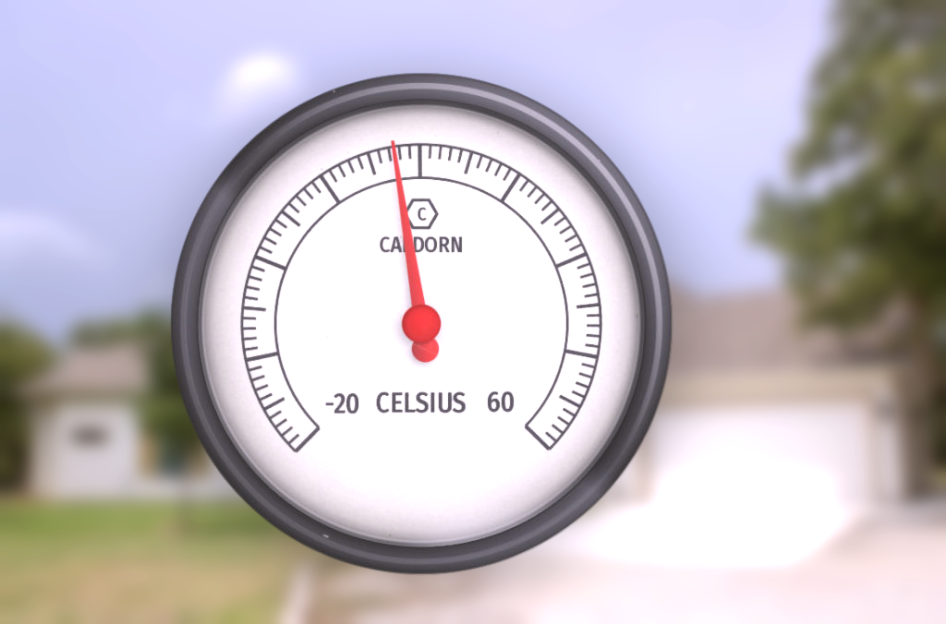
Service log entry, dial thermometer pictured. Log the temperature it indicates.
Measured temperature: 17.5 °C
